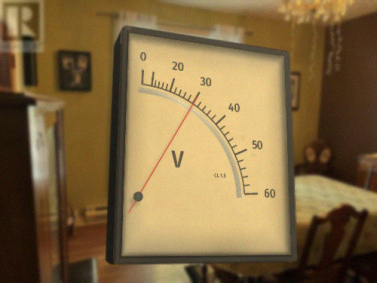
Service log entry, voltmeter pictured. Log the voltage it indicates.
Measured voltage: 30 V
